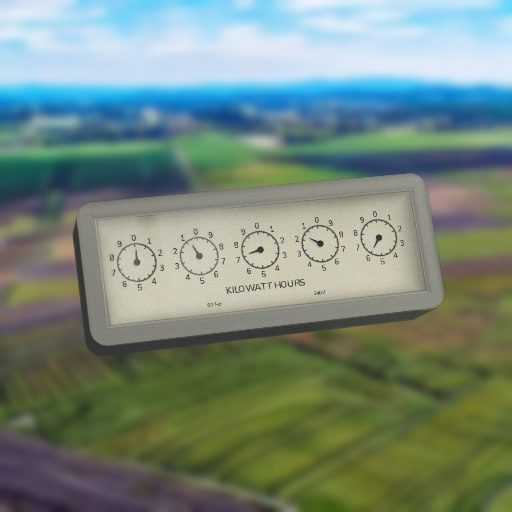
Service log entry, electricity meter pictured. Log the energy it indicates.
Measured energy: 716 kWh
